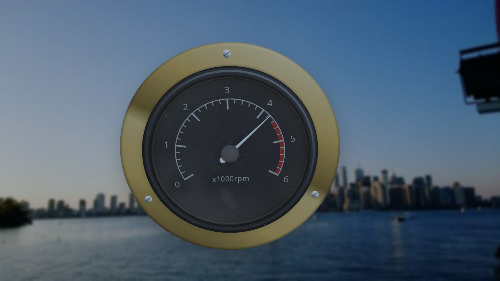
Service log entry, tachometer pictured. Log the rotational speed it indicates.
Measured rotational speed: 4200 rpm
